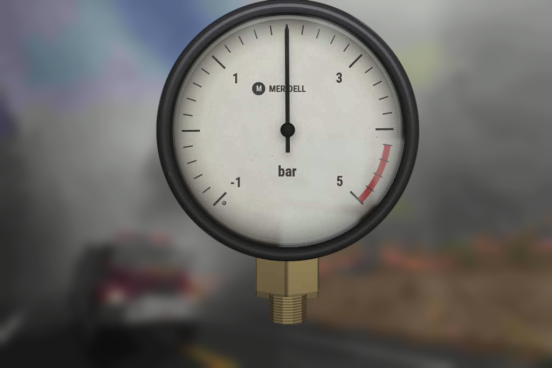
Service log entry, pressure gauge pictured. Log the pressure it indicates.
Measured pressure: 2 bar
